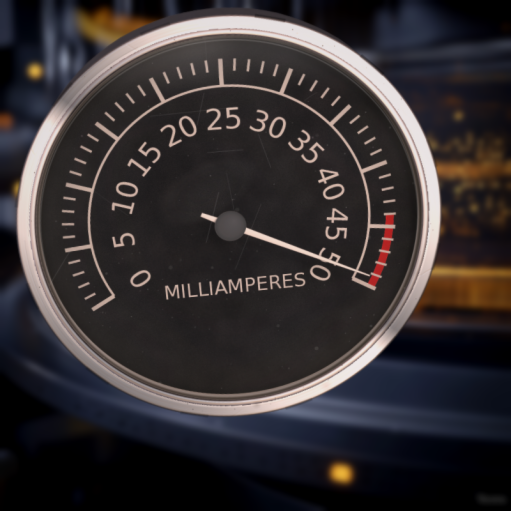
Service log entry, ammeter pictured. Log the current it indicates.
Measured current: 49 mA
